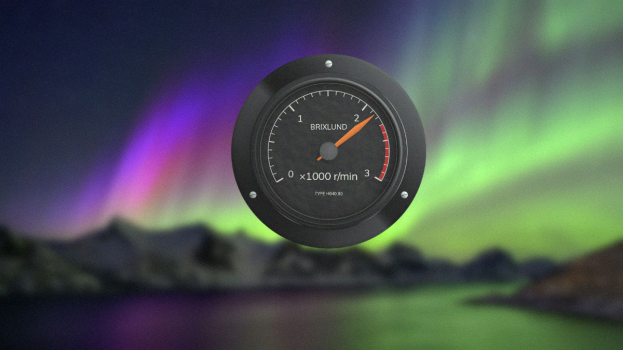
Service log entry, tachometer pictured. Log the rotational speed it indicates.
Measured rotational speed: 2150 rpm
